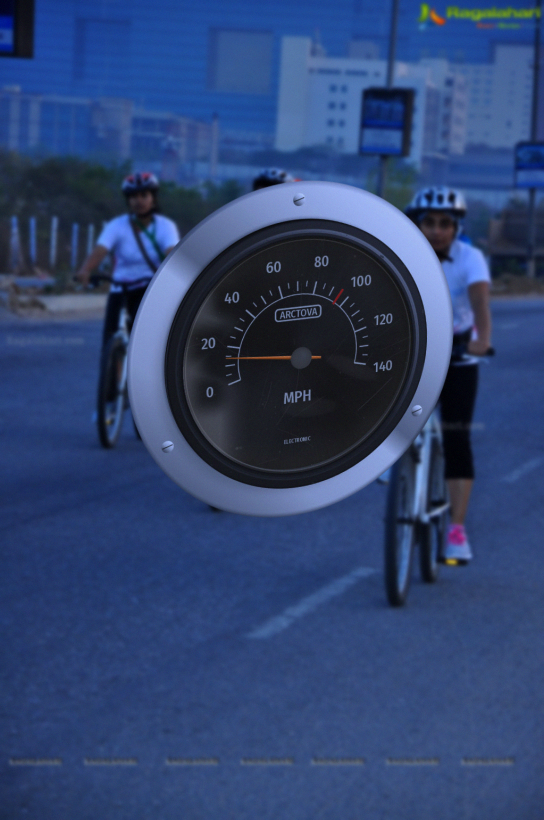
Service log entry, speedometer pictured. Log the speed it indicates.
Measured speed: 15 mph
